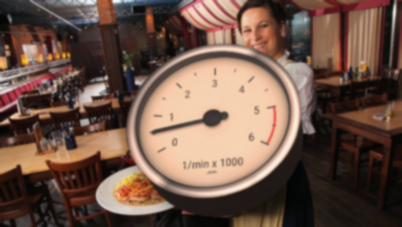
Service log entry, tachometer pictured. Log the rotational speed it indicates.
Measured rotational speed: 500 rpm
